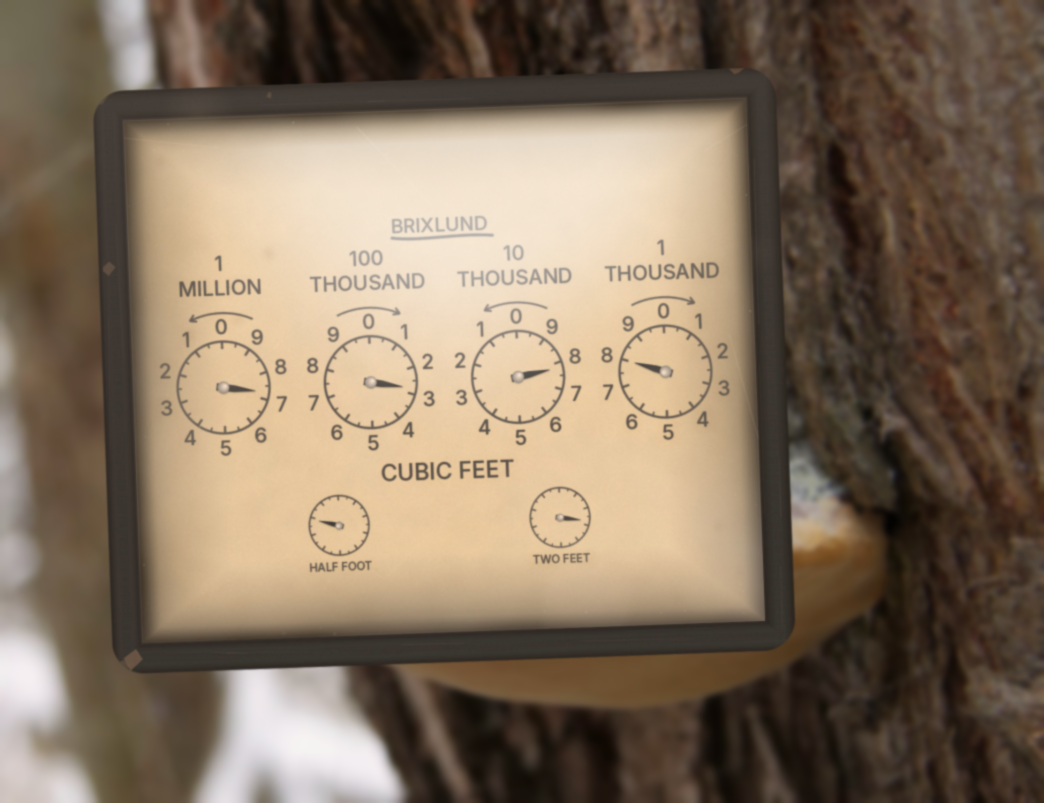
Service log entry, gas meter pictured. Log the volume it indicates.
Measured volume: 727800 ft³
